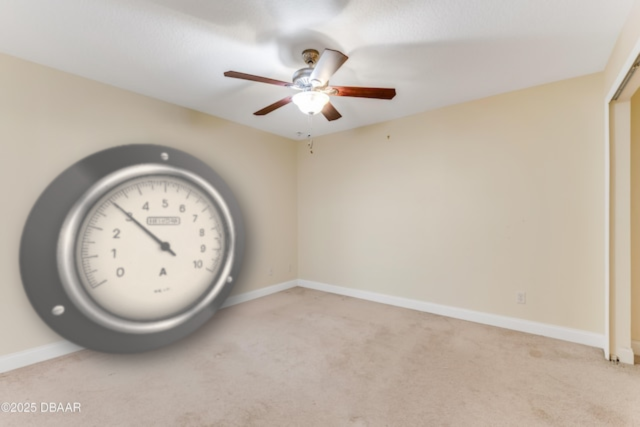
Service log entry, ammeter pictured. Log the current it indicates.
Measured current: 3 A
